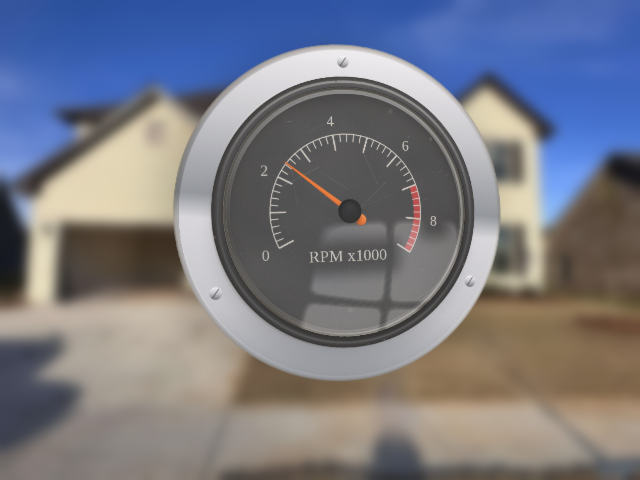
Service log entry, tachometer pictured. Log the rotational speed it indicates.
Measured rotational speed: 2400 rpm
